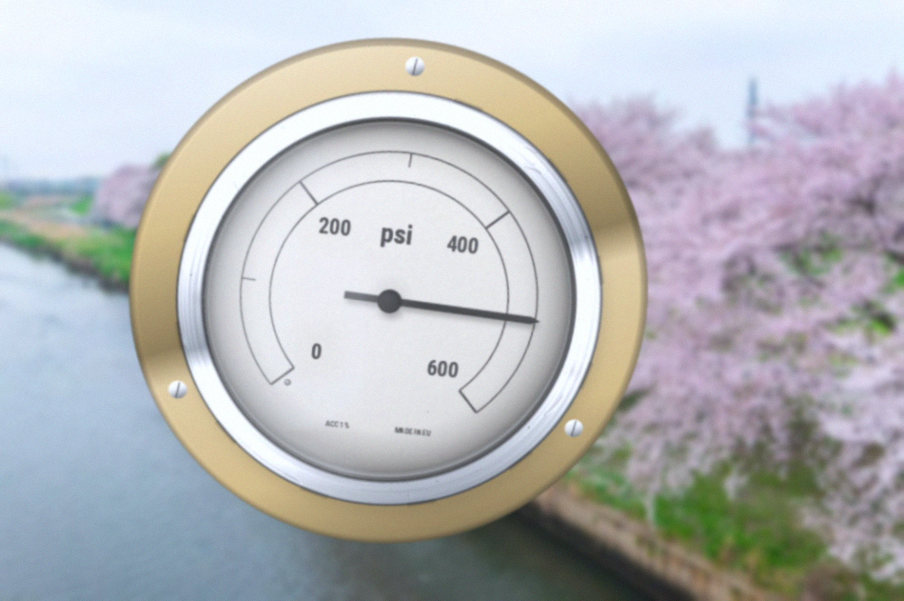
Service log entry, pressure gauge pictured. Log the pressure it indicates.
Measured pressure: 500 psi
